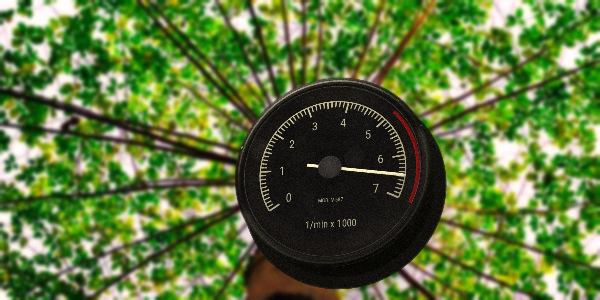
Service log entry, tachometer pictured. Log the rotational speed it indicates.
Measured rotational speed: 6500 rpm
